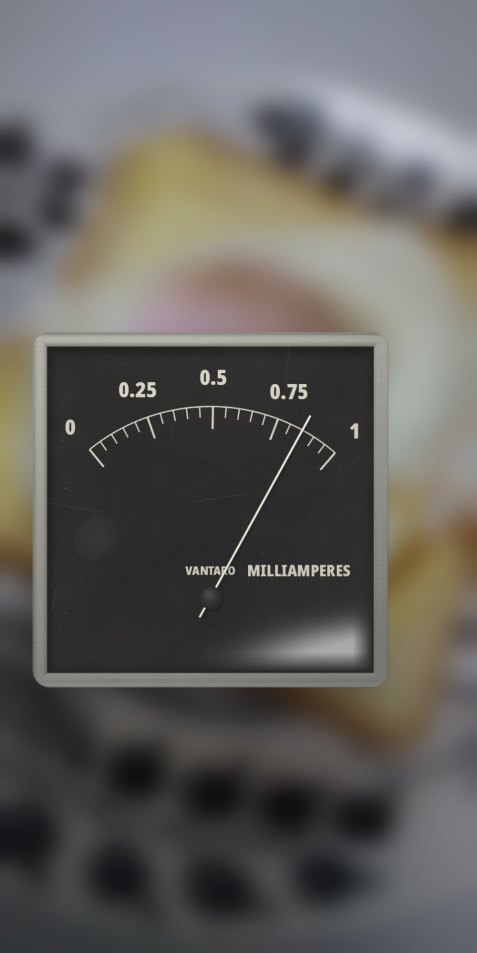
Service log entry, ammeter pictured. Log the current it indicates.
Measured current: 0.85 mA
